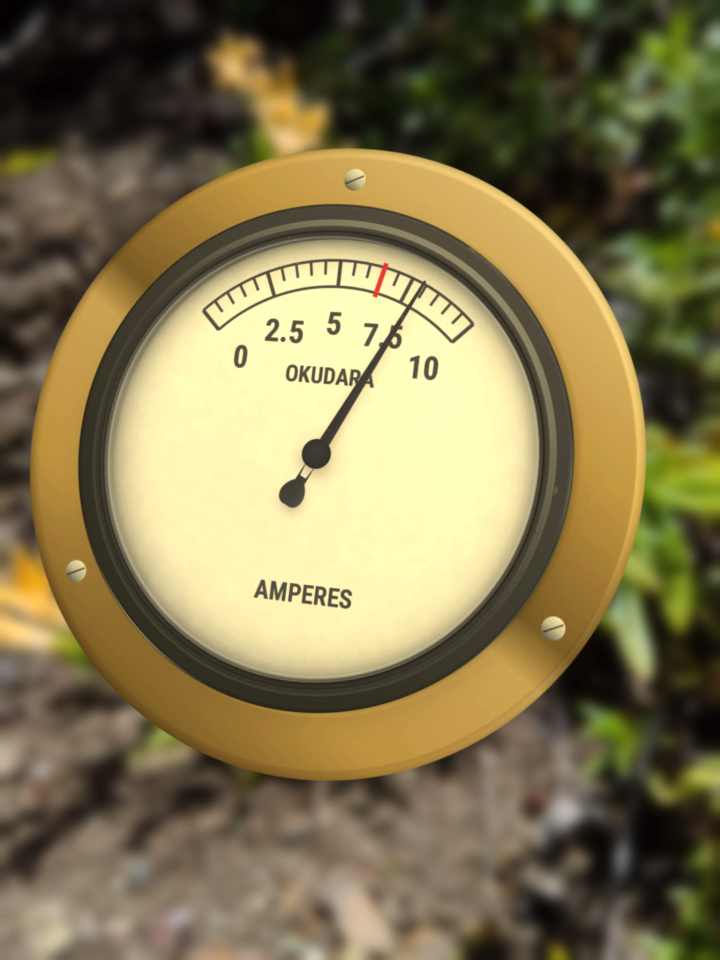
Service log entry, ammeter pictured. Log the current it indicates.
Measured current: 8 A
